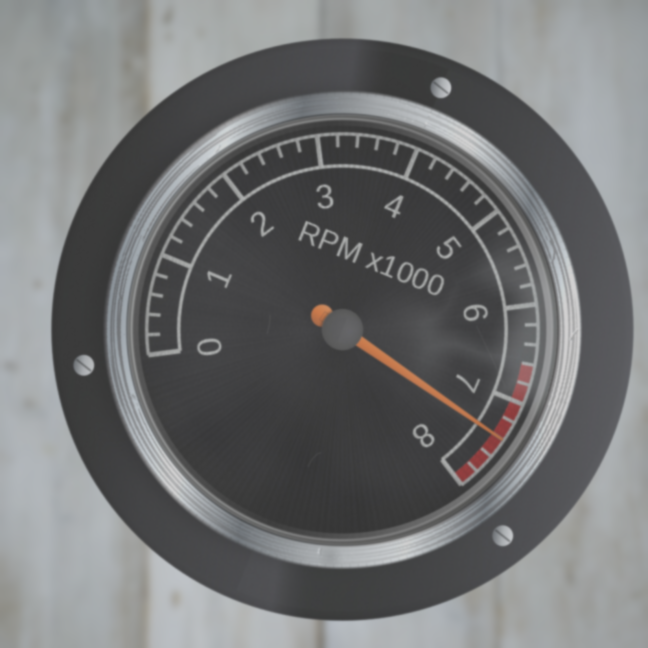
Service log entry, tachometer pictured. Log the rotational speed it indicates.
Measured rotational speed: 7400 rpm
